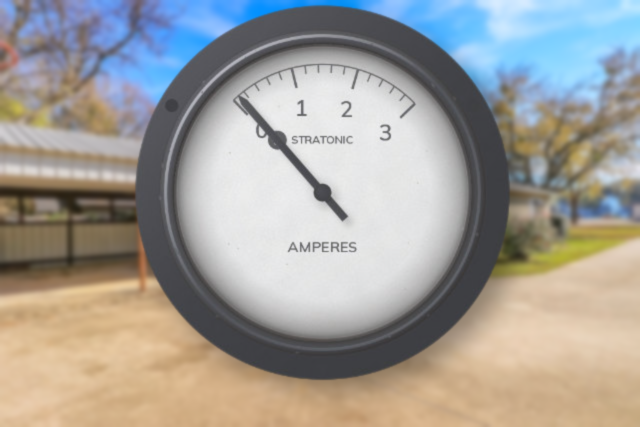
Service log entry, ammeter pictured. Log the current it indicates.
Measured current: 0.1 A
